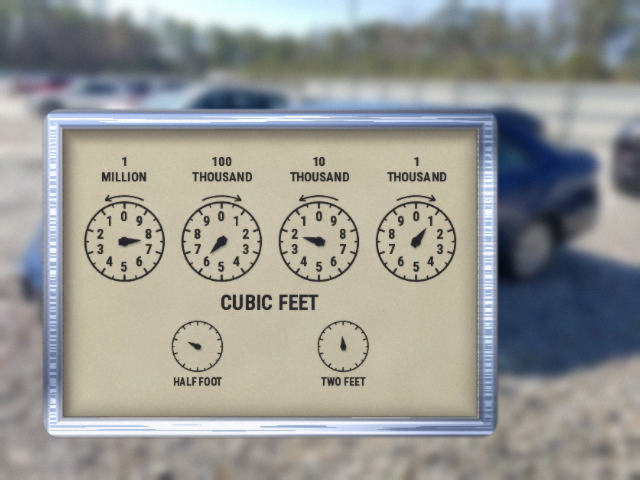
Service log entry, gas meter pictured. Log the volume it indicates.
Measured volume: 762100 ft³
